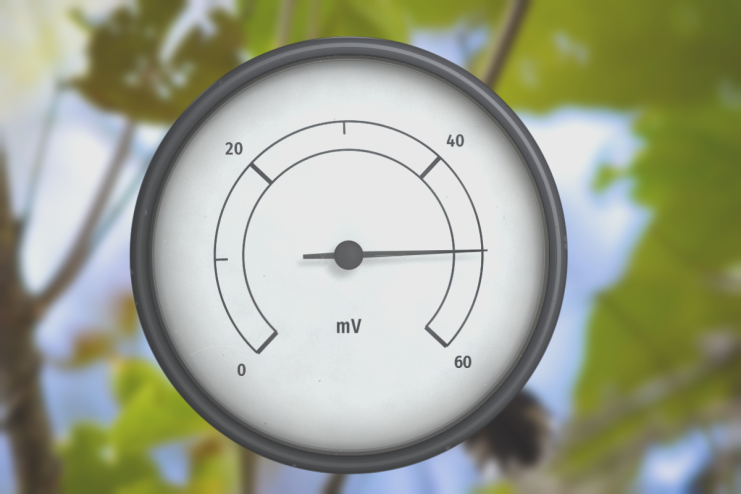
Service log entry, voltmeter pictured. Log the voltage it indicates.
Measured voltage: 50 mV
